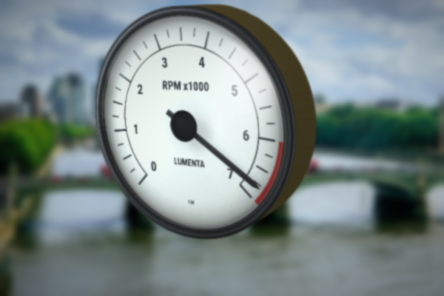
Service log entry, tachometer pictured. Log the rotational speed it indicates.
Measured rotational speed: 6750 rpm
